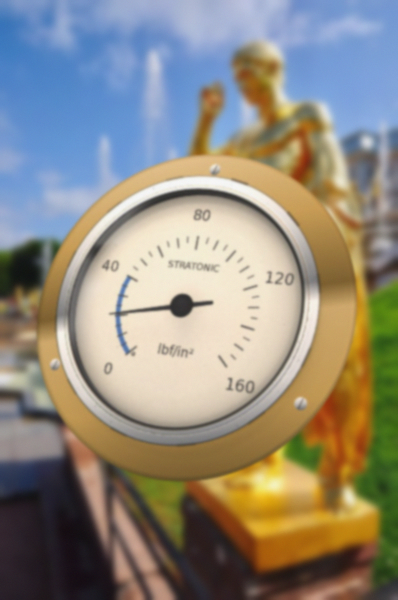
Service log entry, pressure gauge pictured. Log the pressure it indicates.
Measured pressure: 20 psi
